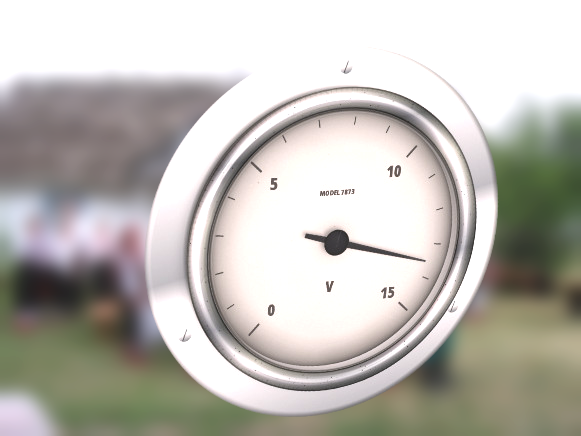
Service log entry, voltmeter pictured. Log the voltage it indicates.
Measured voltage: 13.5 V
